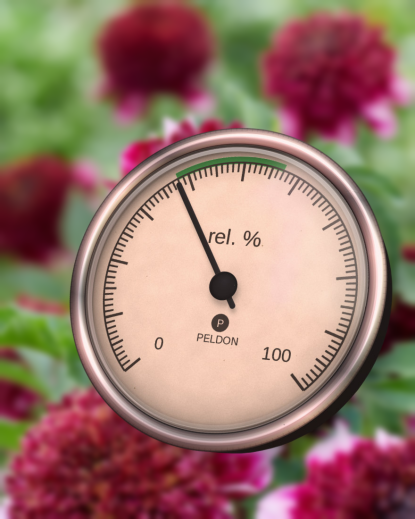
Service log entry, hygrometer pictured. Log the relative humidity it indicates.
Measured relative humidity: 38 %
